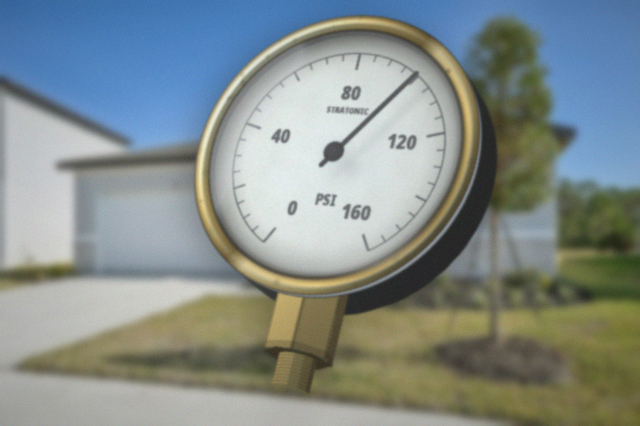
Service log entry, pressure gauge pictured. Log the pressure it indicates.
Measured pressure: 100 psi
